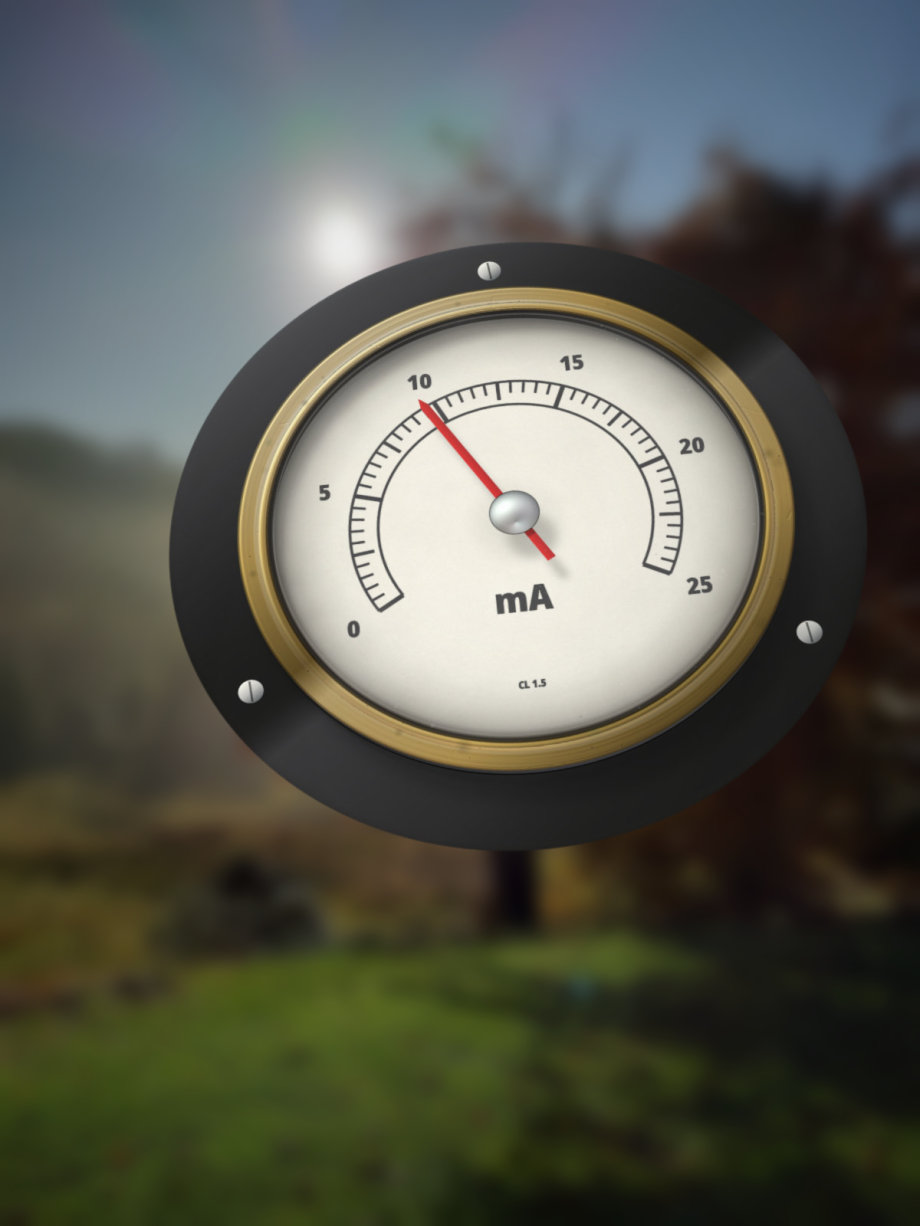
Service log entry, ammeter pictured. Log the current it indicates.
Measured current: 9.5 mA
